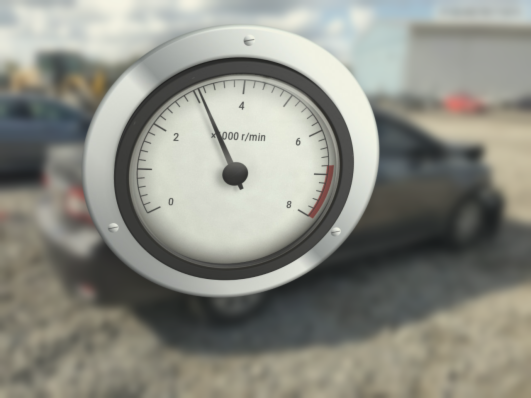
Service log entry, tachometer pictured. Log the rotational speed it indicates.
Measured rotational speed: 3100 rpm
